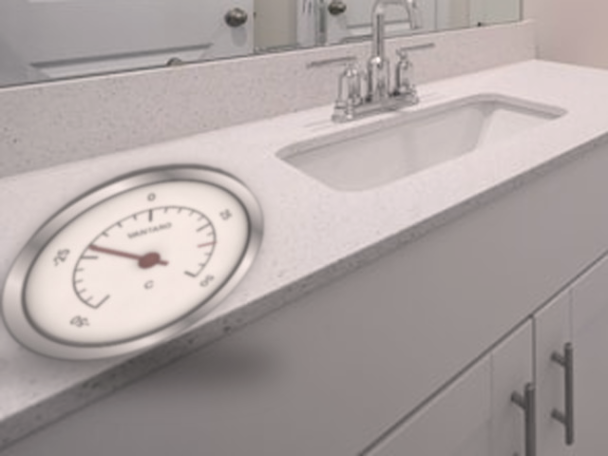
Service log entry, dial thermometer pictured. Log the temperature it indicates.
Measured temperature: -20 °C
